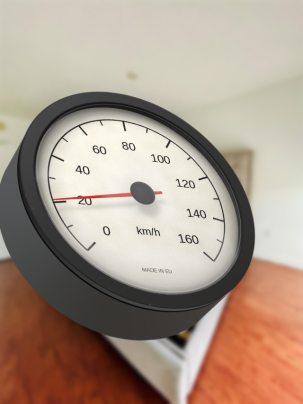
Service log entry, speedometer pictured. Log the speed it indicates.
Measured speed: 20 km/h
